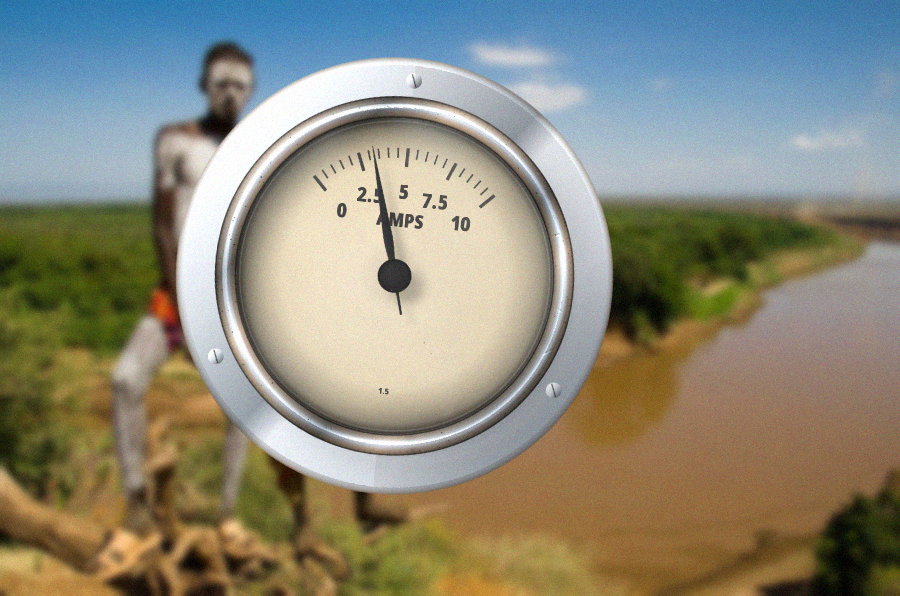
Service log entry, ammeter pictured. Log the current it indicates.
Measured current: 3.25 A
